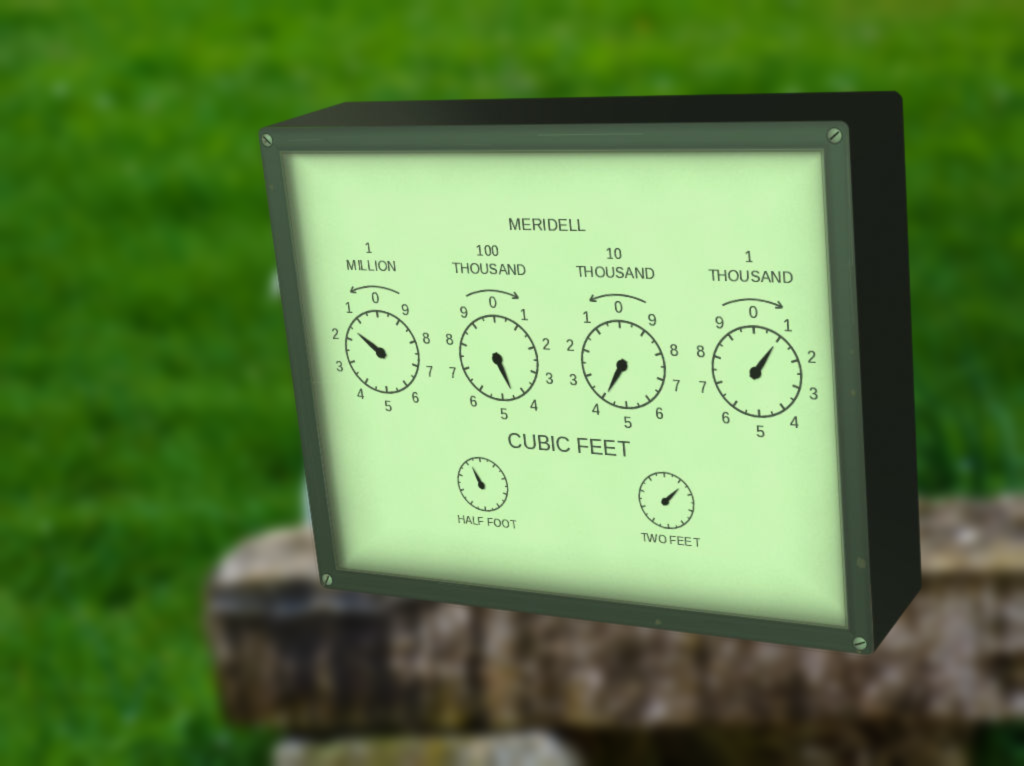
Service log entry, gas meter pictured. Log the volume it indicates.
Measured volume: 144100 ft³
